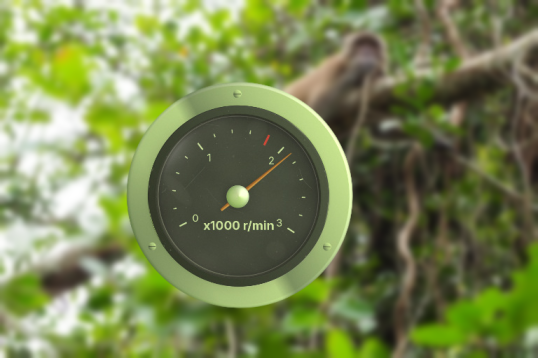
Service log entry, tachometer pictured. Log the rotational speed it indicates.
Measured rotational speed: 2100 rpm
